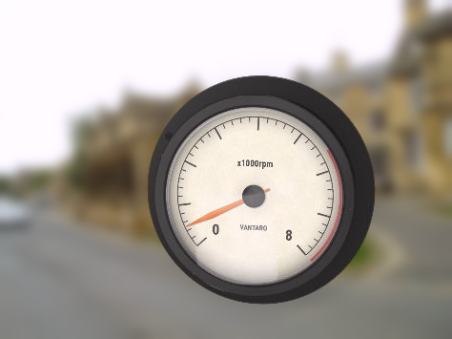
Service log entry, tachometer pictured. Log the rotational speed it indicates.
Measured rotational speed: 500 rpm
